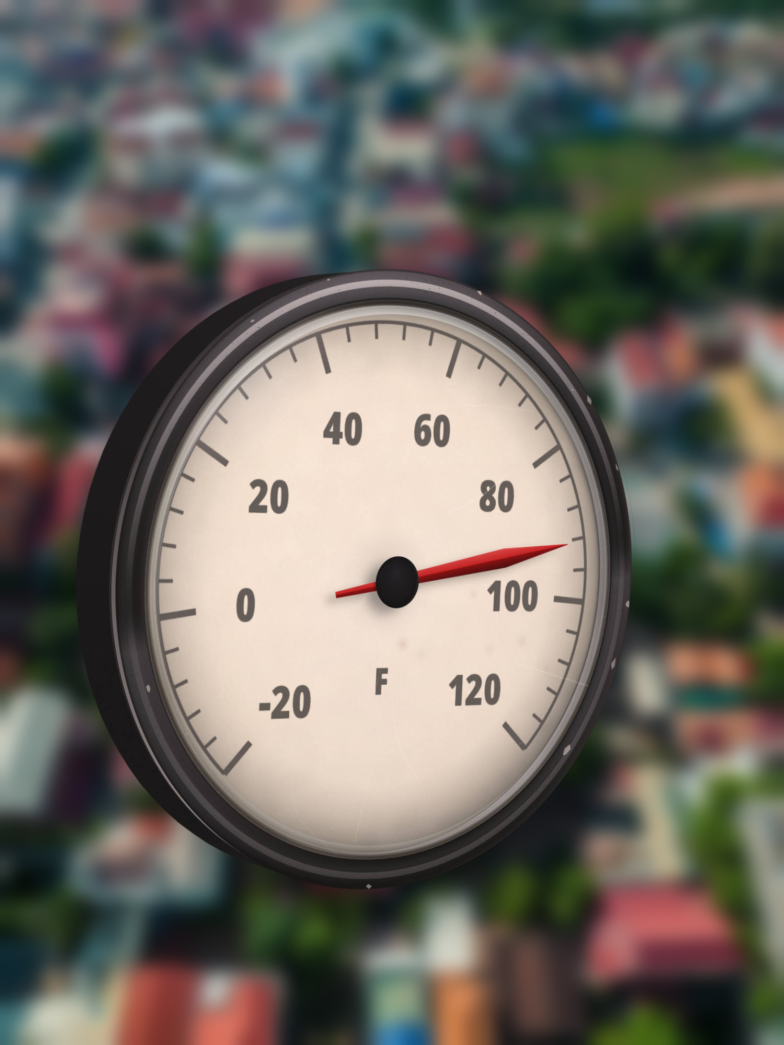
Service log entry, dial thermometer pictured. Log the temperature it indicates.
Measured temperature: 92 °F
